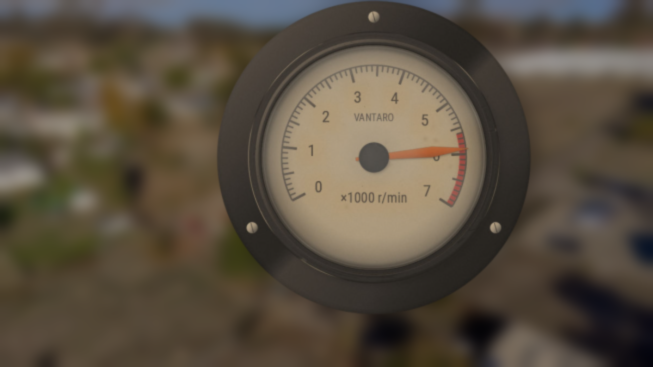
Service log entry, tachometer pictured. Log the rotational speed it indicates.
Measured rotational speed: 5900 rpm
